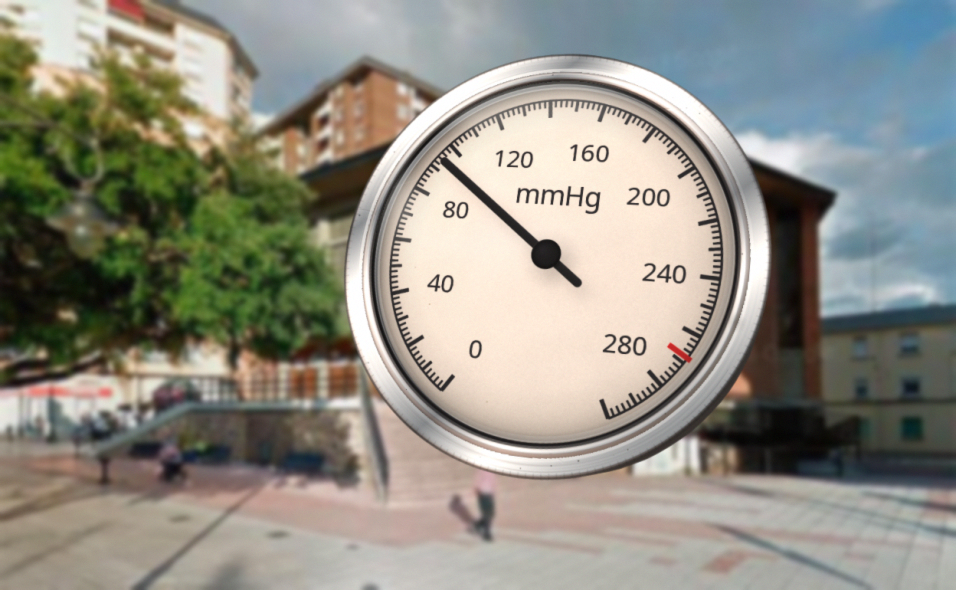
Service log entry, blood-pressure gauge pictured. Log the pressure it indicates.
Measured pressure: 94 mmHg
